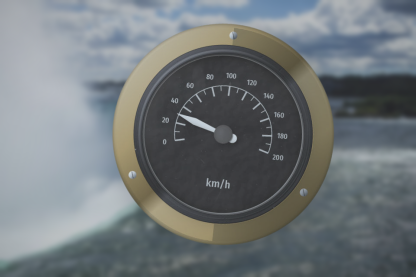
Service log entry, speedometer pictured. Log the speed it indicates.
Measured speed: 30 km/h
